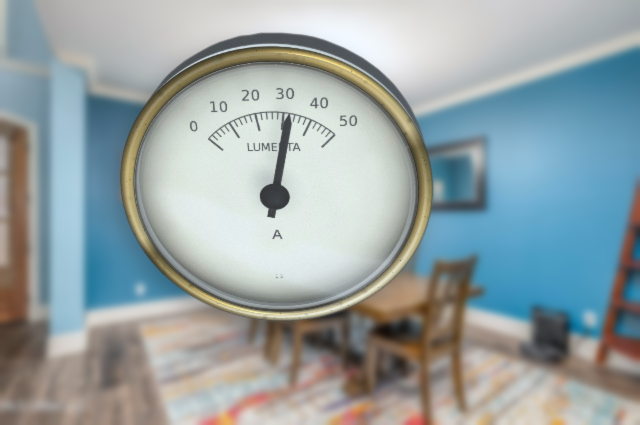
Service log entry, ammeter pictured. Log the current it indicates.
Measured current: 32 A
